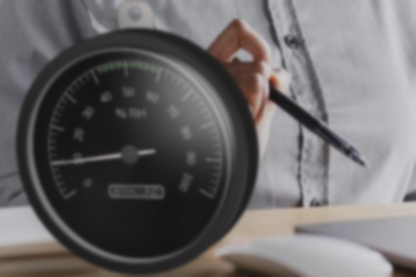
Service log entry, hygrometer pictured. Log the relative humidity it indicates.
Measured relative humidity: 10 %
